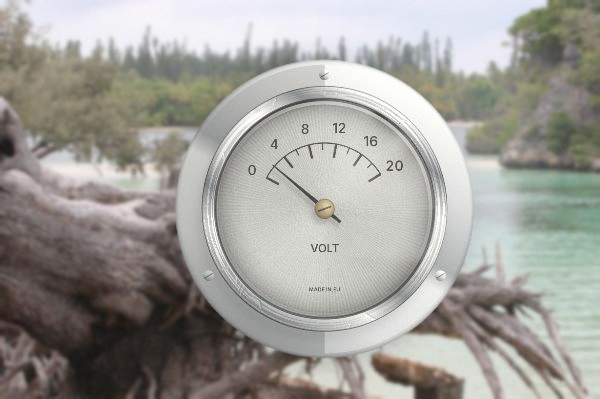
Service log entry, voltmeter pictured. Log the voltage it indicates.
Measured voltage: 2 V
